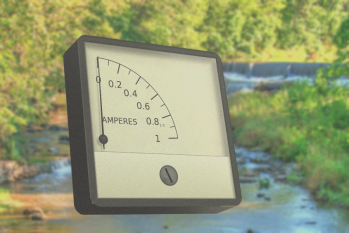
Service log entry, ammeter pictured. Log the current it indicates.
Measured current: 0 A
